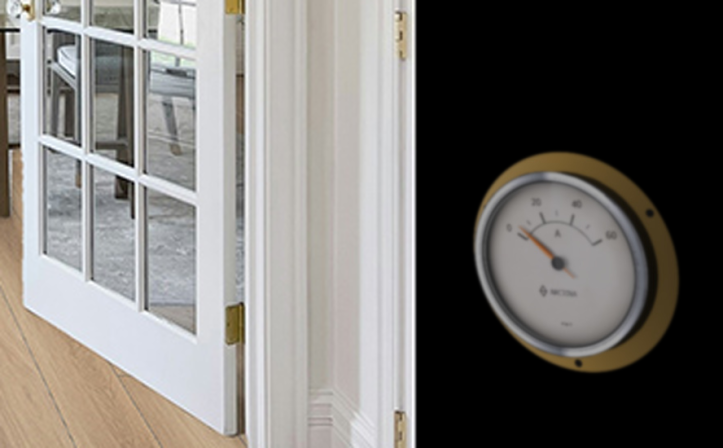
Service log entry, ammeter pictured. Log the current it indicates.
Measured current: 5 A
